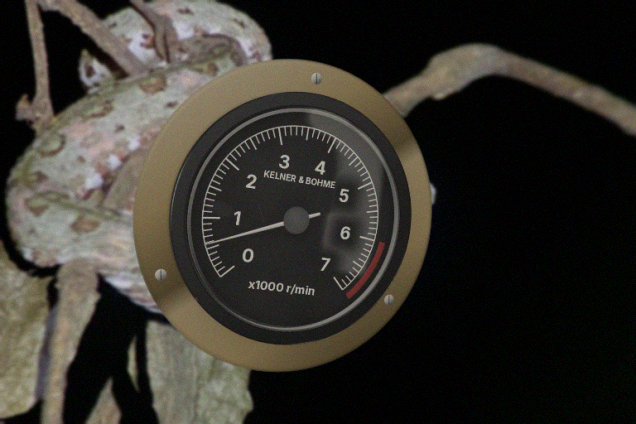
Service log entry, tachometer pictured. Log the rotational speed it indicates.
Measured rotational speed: 600 rpm
